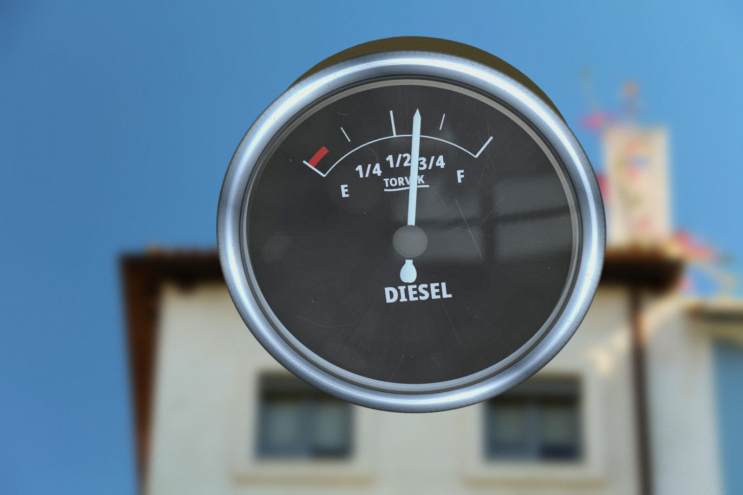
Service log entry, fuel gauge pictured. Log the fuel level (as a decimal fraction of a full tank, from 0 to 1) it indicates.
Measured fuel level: 0.625
